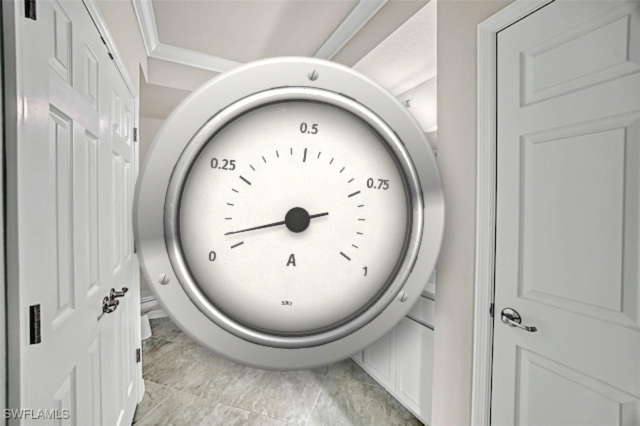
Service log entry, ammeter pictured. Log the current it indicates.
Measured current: 0.05 A
